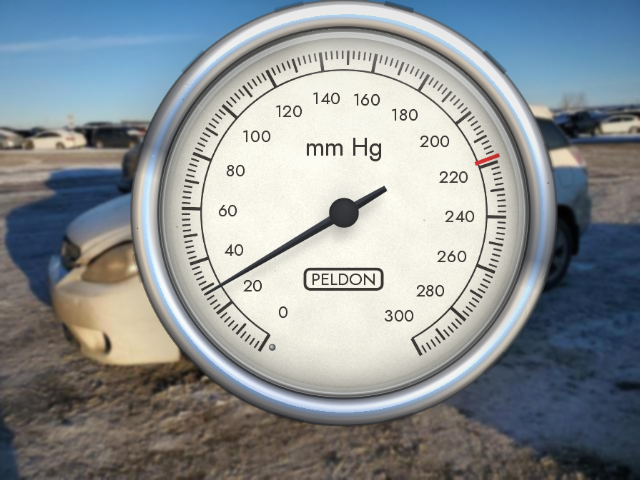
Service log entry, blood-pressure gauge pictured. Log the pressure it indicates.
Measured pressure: 28 mmHg
